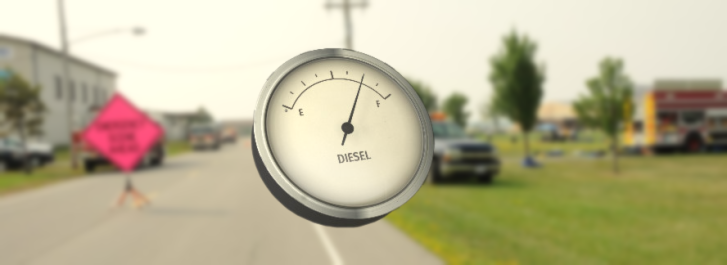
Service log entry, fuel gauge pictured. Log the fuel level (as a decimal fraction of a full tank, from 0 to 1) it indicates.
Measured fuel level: 0.75
